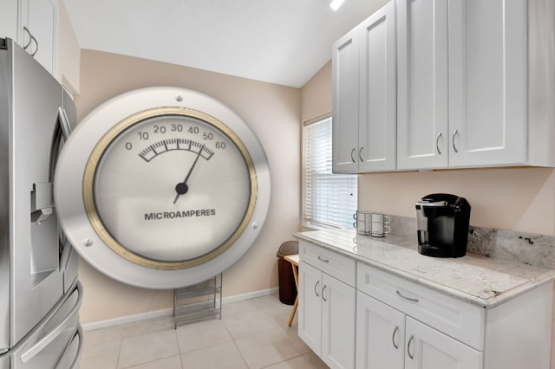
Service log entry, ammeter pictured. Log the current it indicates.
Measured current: 50 µA
